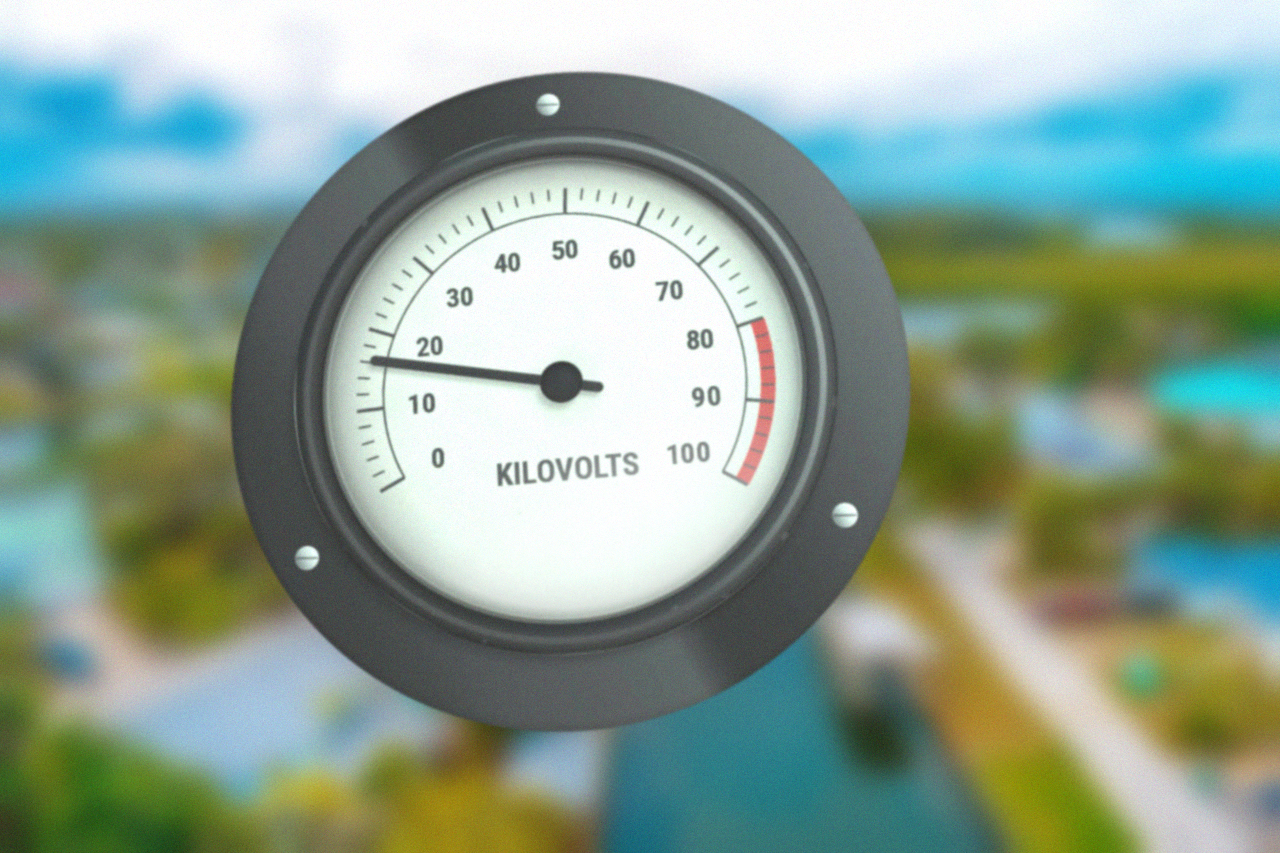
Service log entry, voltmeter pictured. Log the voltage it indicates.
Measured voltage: 16 kV
